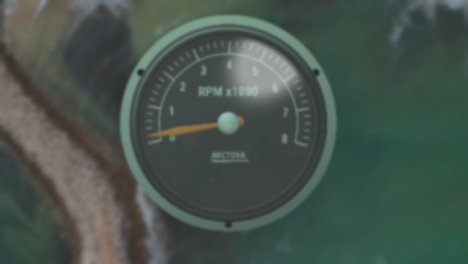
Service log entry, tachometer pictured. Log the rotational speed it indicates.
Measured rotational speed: 200 rpm
